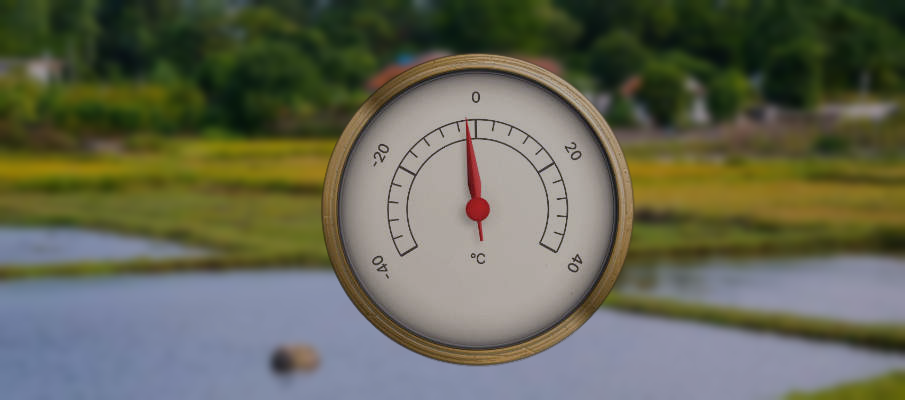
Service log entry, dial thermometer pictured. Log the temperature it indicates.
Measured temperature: -2 °C
